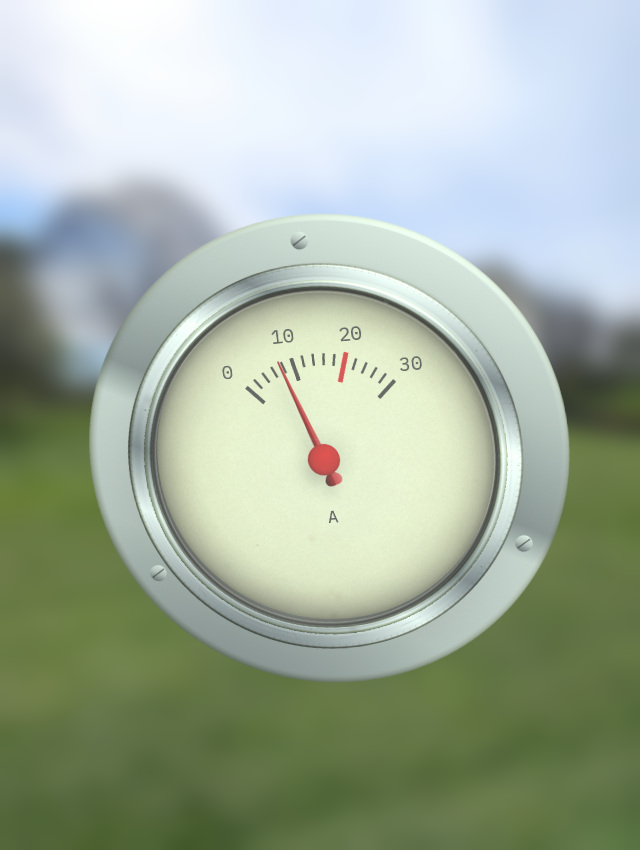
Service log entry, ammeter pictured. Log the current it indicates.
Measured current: 8 A
